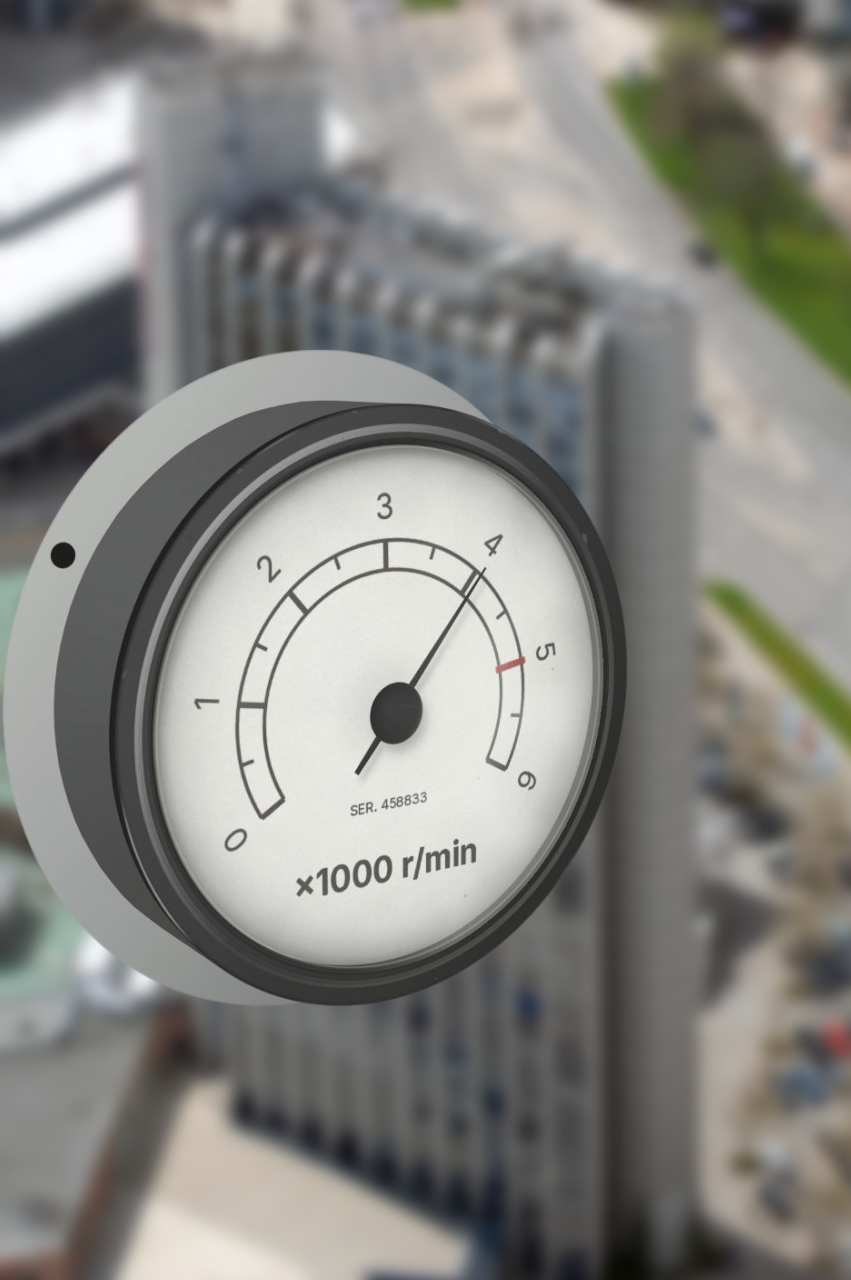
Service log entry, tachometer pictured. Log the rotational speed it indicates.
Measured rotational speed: 4000 rpm
